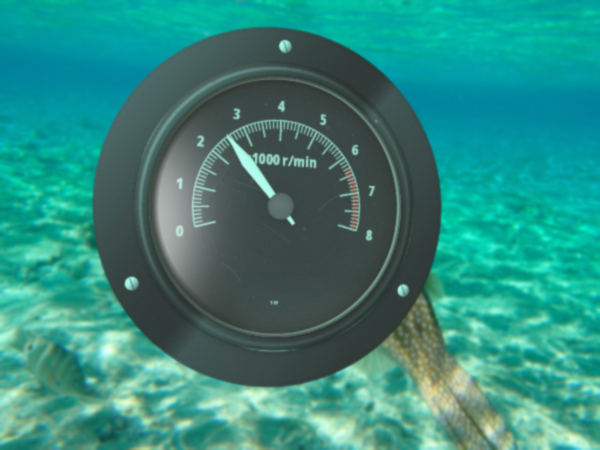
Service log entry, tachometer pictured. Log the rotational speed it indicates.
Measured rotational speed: 2500 rpm
